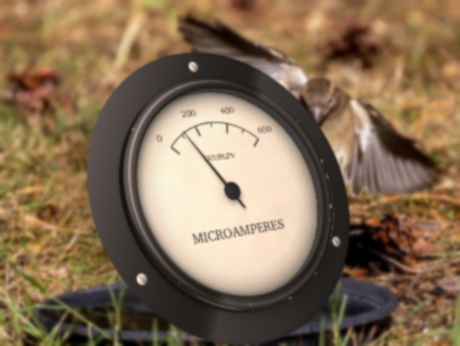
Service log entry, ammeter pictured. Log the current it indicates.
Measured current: 100 µA
